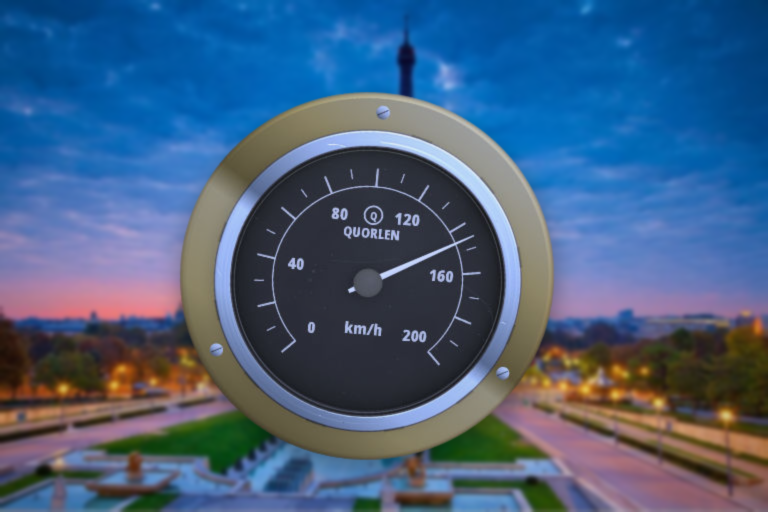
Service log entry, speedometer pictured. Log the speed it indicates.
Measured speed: 145 km/h
